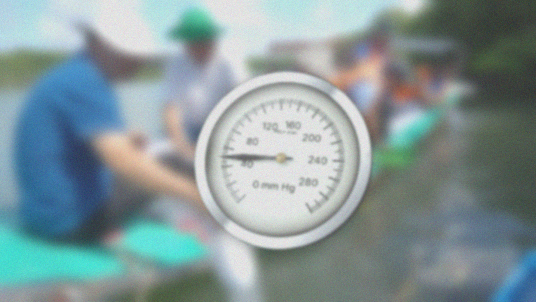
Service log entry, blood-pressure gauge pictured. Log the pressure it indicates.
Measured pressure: 50 mmHg
